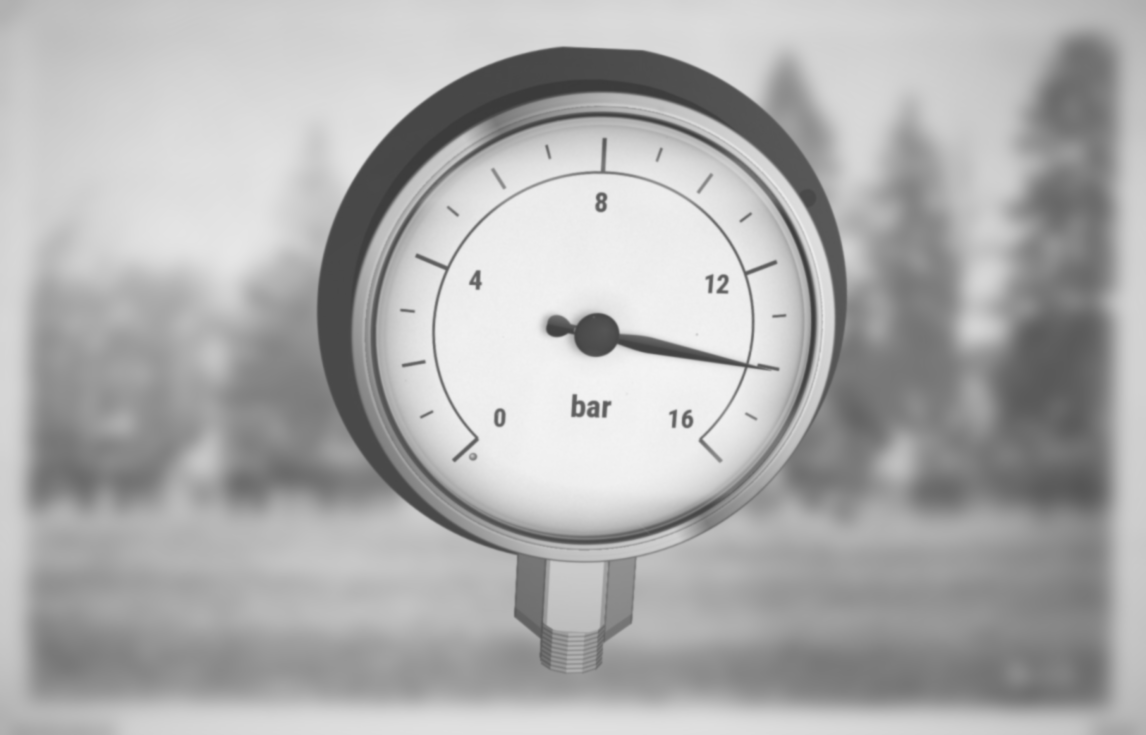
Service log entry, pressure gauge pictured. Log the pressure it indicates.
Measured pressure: 14 bar
